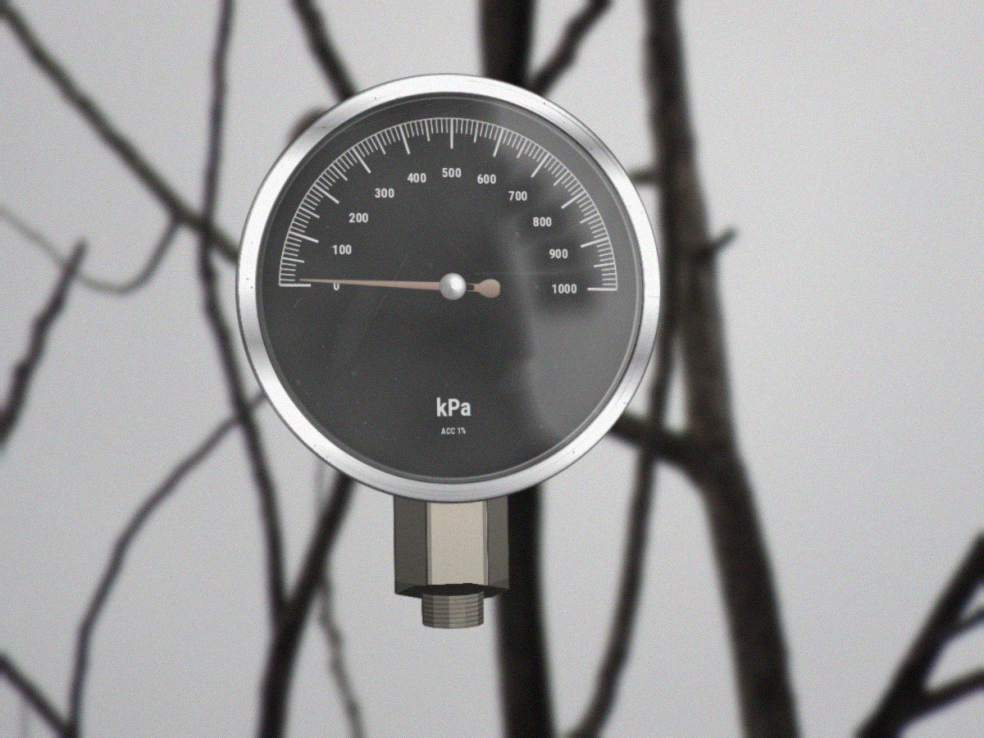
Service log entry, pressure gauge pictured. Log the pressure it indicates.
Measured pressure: 10 kPa
